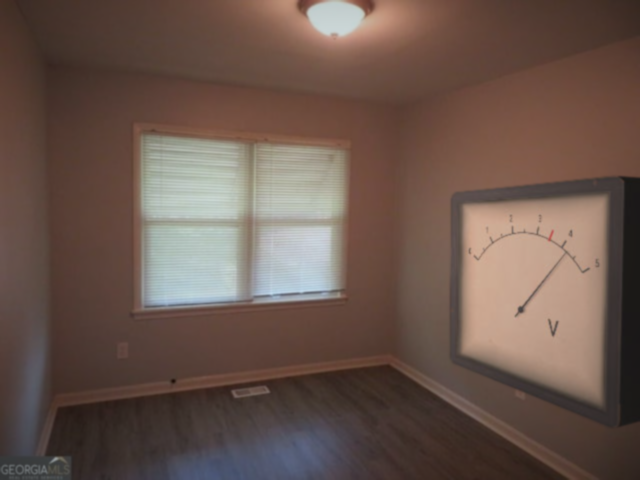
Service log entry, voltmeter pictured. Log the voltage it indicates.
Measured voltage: 4.25 V
